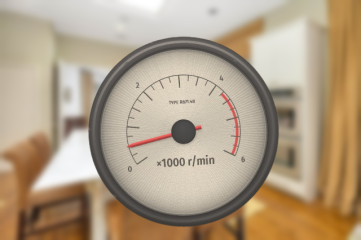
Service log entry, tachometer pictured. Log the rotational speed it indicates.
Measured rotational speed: 500 rpm
